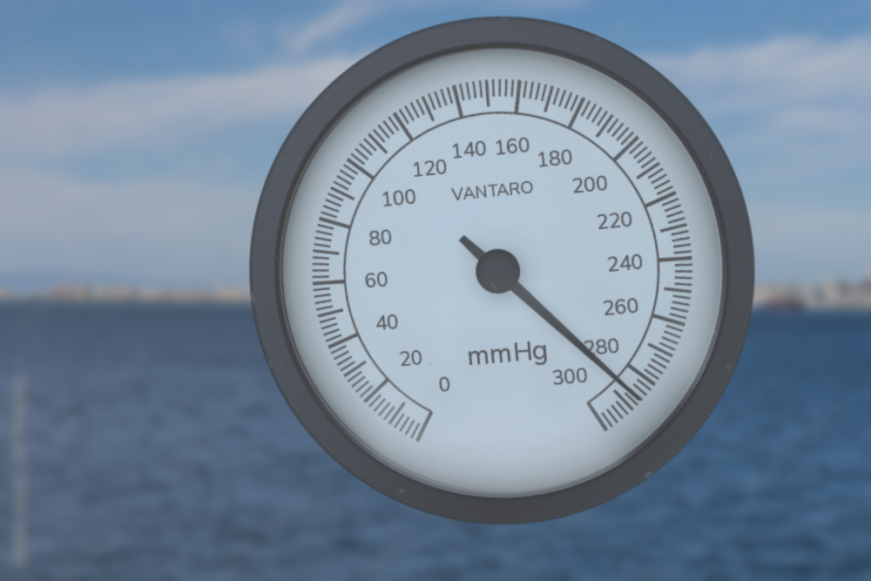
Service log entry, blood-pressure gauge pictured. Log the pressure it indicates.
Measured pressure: 286 mmHg
